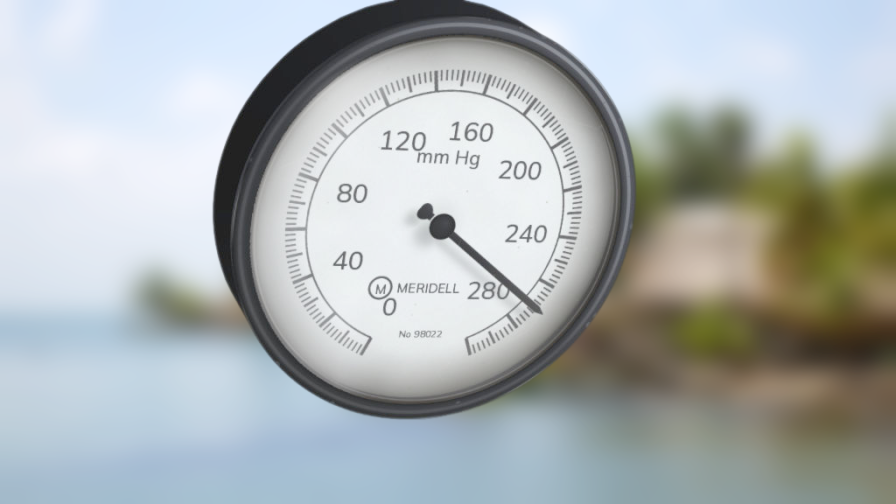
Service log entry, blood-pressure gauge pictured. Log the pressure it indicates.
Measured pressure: 270 mmHg
